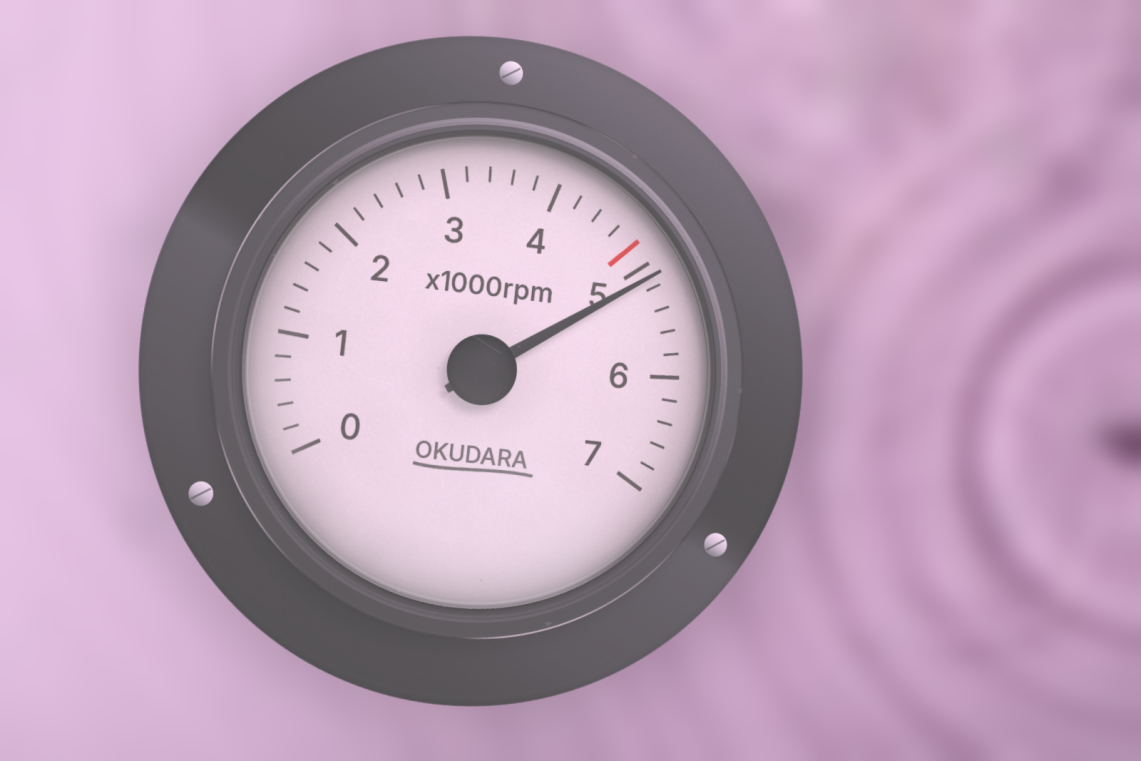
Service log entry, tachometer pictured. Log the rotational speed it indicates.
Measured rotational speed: 5100 rpm
